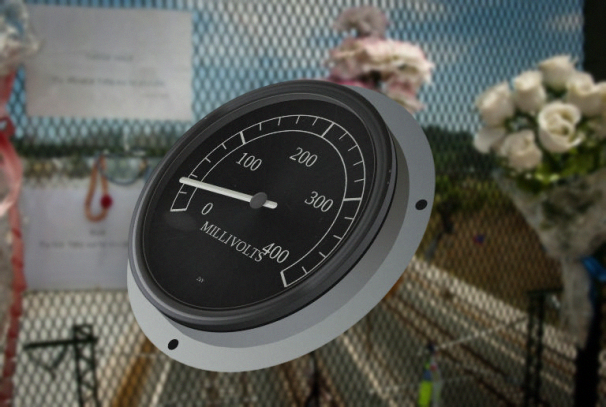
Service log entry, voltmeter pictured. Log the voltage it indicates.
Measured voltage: 30 mV
